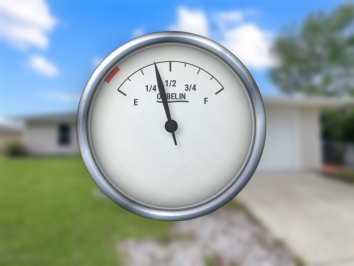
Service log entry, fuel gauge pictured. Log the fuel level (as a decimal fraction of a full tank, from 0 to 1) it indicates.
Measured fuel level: 0.375
